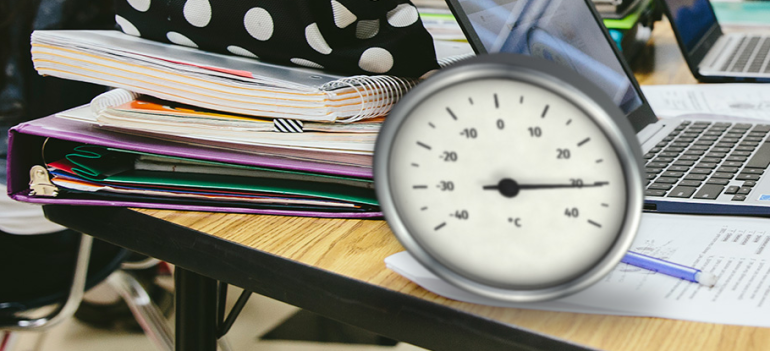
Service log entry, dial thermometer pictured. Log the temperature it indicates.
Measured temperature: 30 °C
